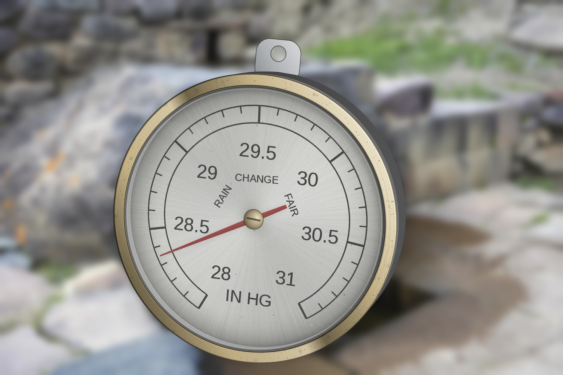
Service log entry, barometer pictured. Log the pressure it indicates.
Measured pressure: 28.35 inHg
